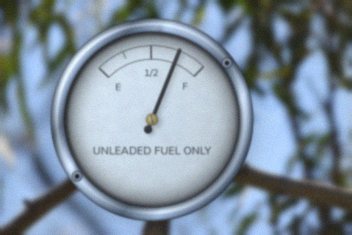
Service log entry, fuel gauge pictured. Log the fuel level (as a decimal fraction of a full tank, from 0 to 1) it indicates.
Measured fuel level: 0.75
